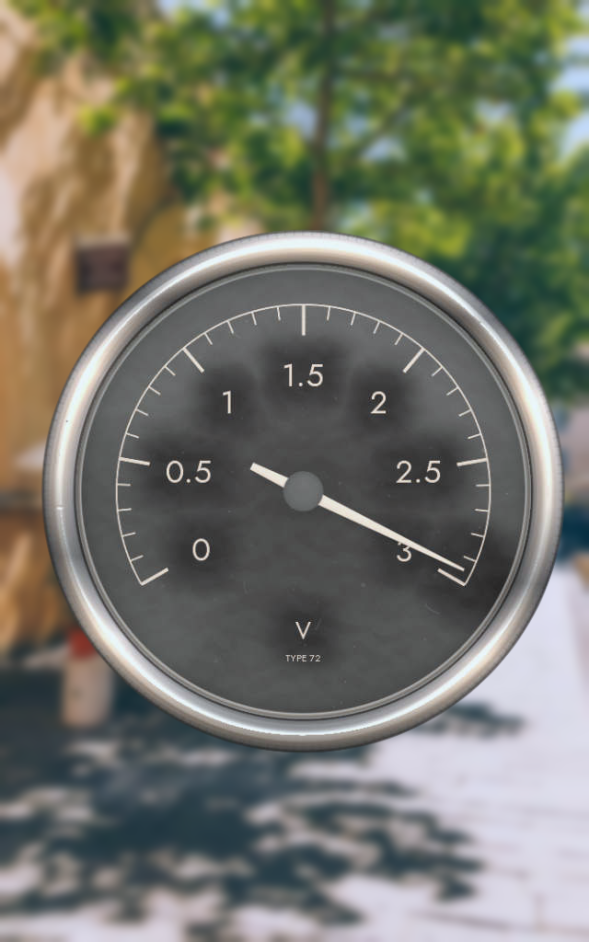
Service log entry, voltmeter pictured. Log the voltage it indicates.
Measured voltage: 2.95 V
